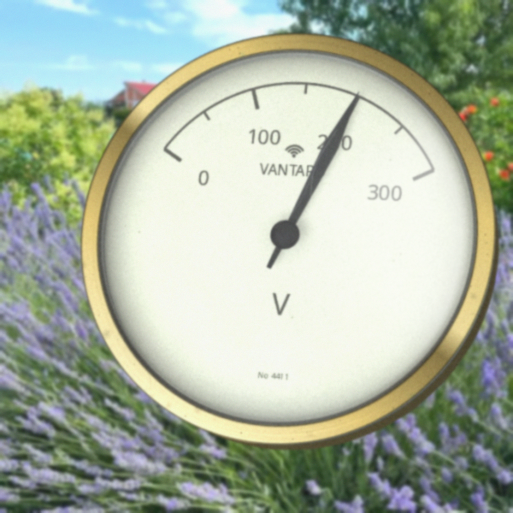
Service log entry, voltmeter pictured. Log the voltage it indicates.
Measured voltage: 200 V
